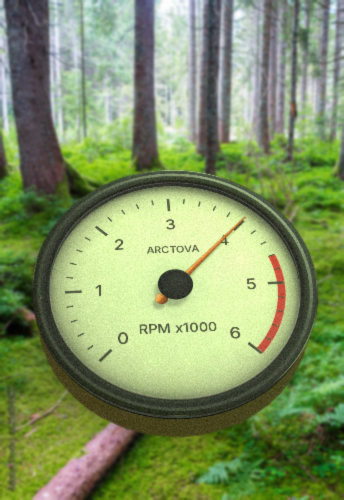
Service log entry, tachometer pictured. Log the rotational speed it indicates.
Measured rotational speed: 4000 rpm
